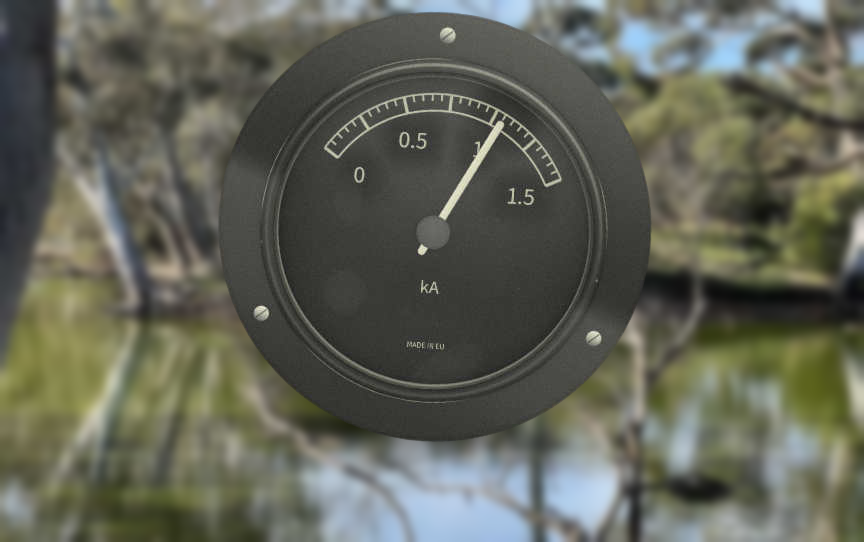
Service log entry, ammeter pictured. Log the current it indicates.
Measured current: 1.05 kA
